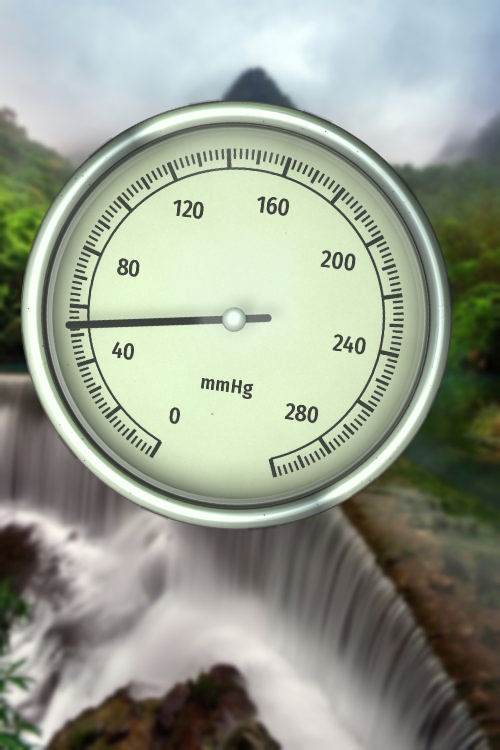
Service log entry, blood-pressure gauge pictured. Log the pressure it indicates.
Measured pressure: 54 mmHg
